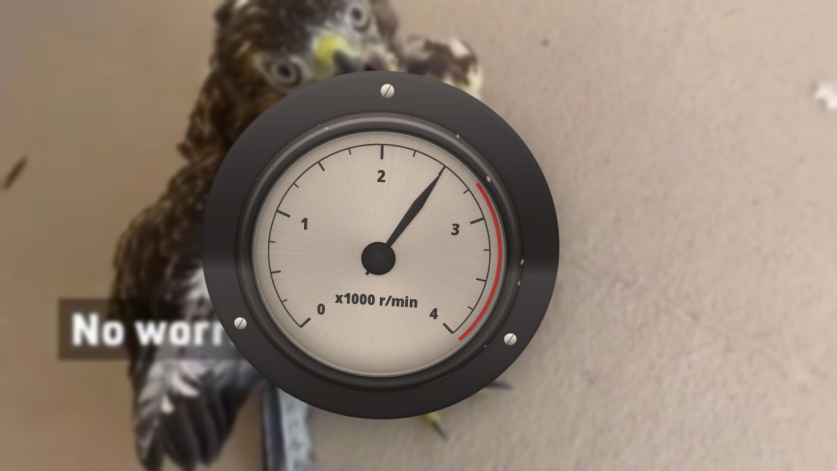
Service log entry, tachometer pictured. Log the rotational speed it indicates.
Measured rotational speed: 2500 rpm
